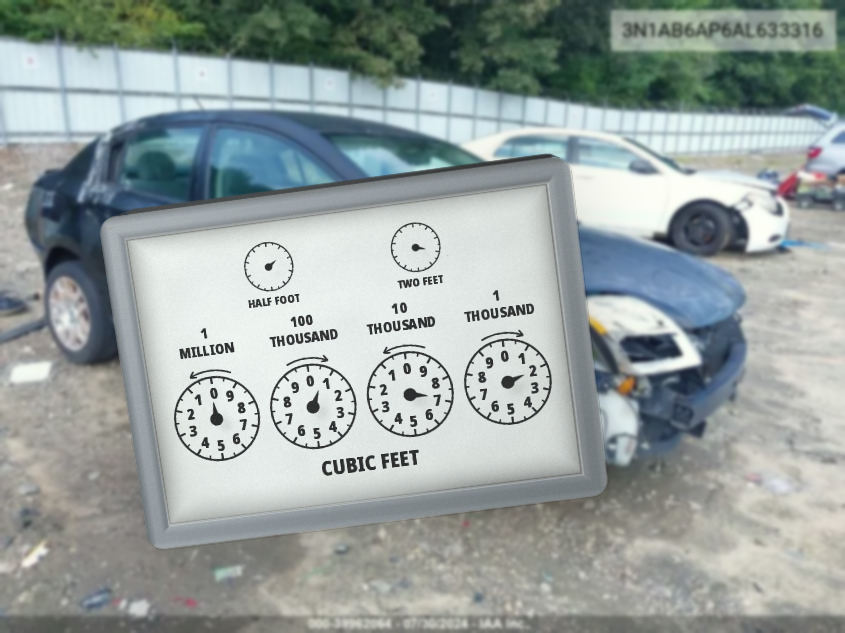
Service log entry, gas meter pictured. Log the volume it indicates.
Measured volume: 7200 ft³
